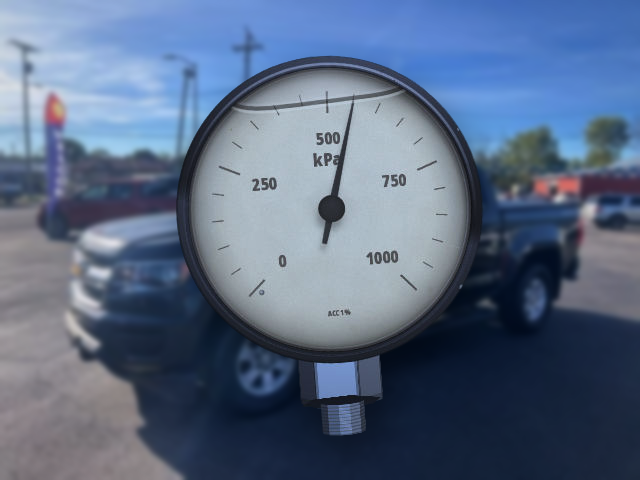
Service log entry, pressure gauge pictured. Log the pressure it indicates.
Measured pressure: 550 kPa
